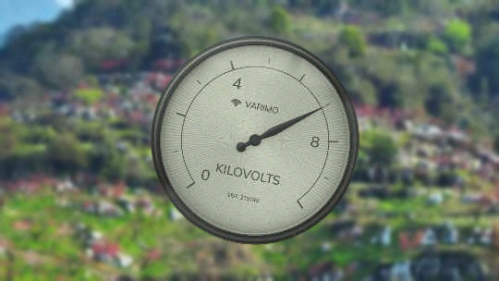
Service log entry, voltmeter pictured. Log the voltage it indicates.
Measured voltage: 7 kV
